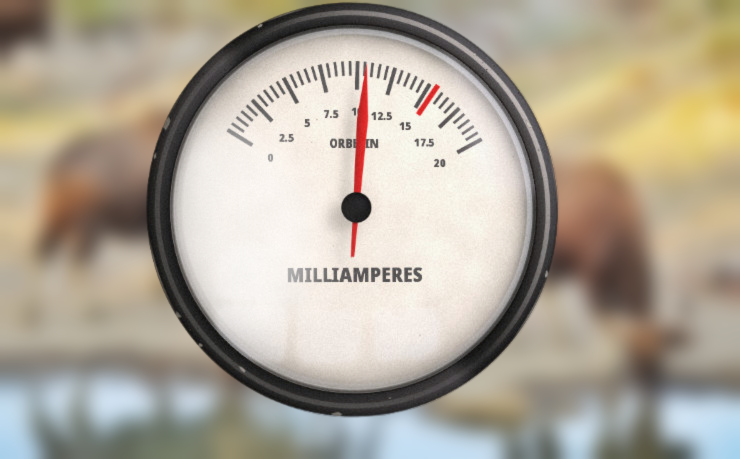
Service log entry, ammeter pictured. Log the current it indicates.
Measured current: 10.5 mA
